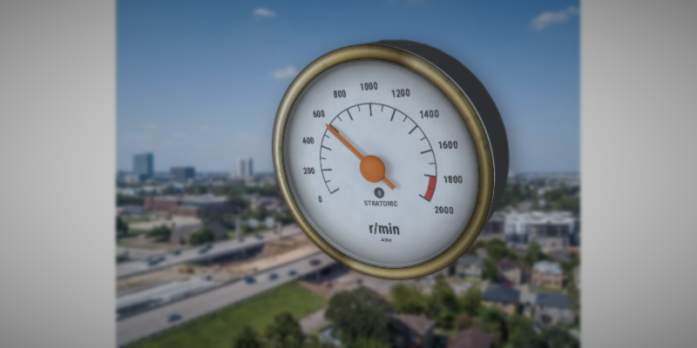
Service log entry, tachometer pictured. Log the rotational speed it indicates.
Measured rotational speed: 600 rpm
